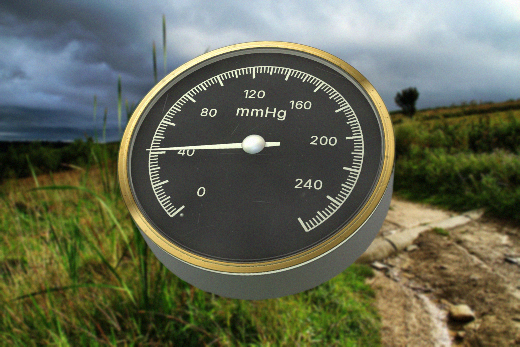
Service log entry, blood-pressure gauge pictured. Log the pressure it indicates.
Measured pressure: 40 mmHg
